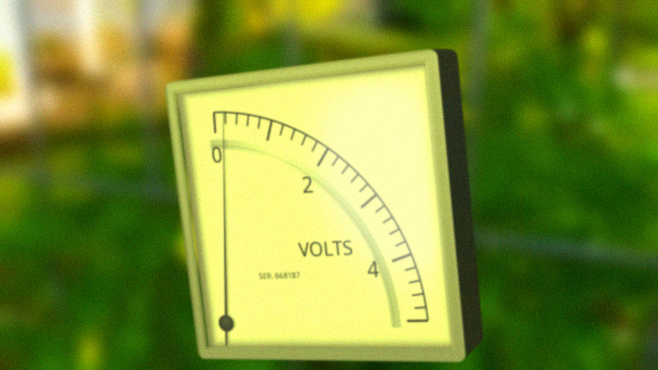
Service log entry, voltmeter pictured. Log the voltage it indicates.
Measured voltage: 0.2 V
